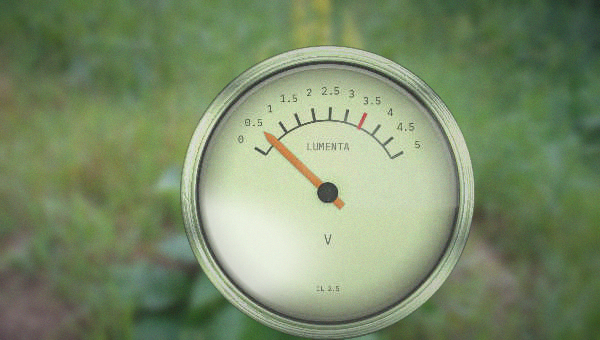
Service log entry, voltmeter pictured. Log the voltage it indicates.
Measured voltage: 0.5 V
